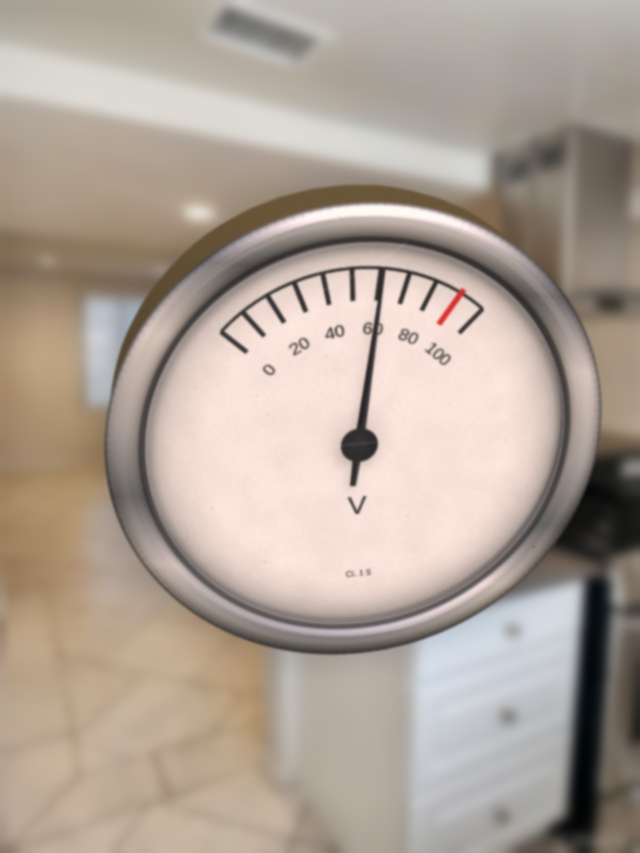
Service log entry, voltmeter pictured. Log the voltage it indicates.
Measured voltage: 60 V
